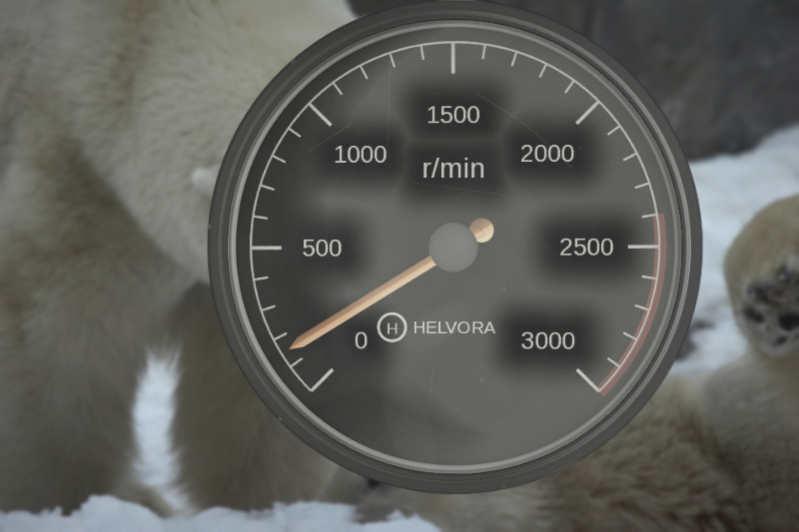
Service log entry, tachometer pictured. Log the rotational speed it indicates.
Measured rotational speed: 150 rpm
